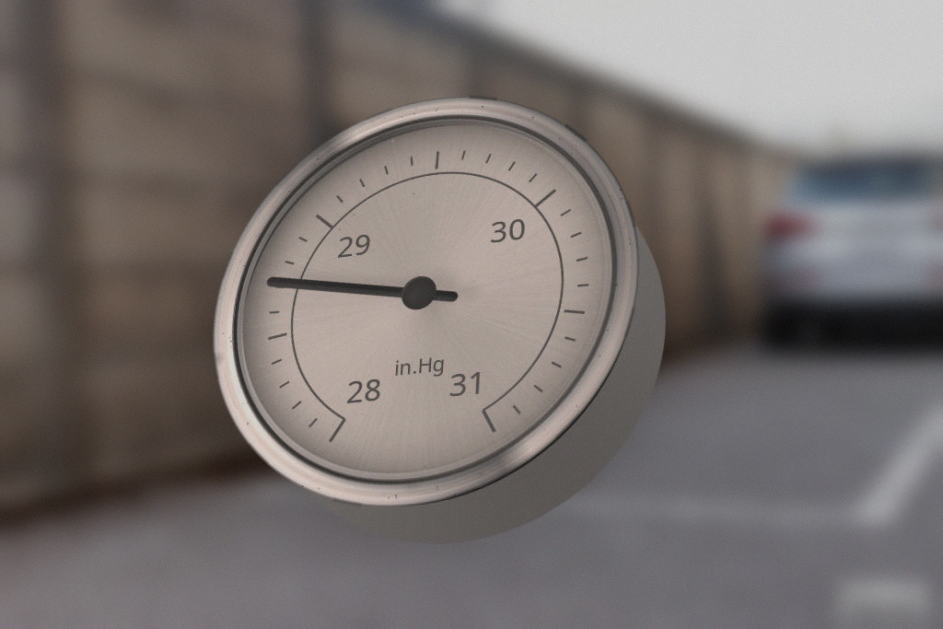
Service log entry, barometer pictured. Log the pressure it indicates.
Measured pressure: 28.7 inHg
